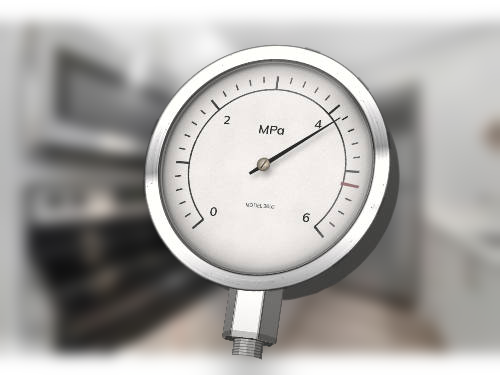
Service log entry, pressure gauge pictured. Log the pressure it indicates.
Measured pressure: 4.2 MPa
